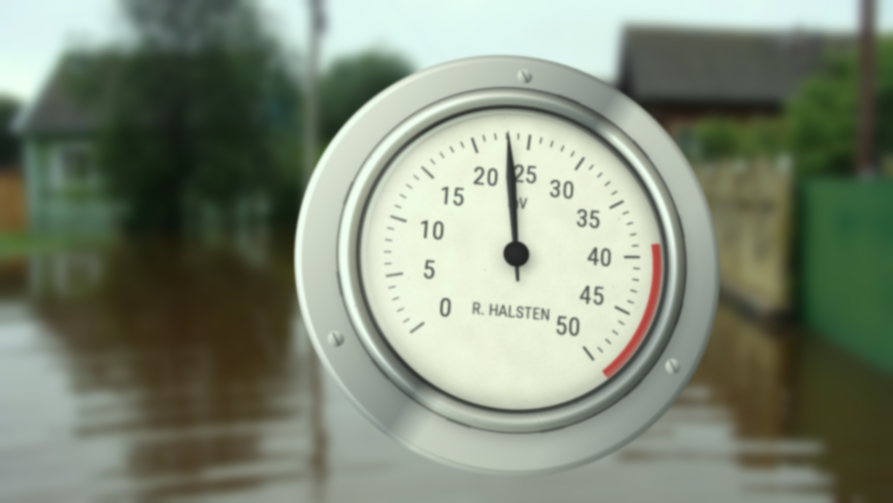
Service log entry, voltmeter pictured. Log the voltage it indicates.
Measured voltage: 23 mV
